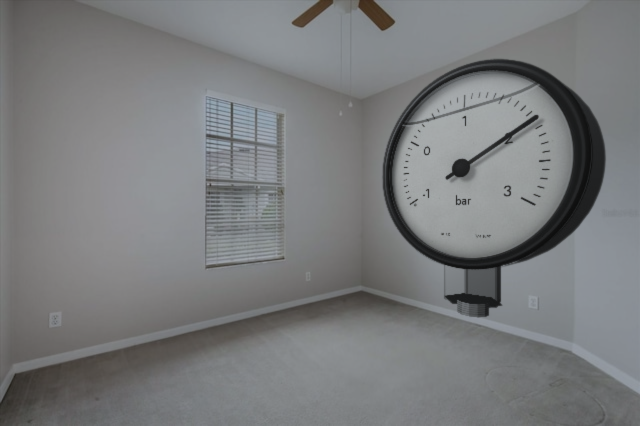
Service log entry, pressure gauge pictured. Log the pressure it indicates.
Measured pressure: 2 bar
